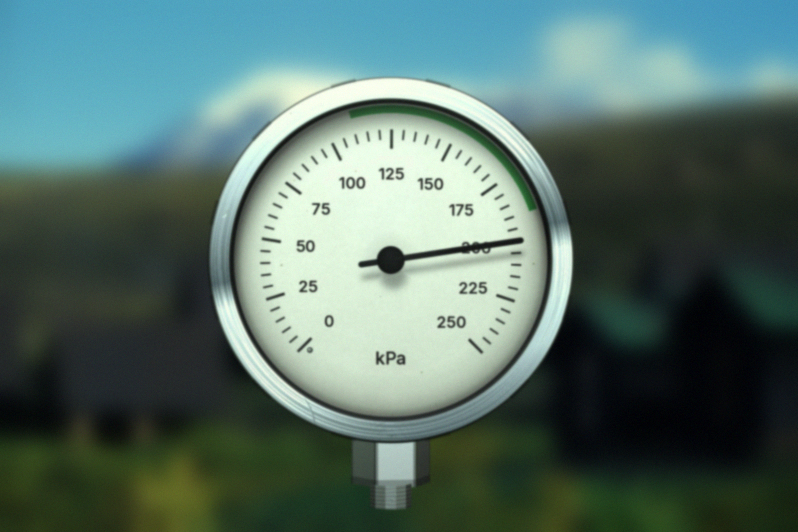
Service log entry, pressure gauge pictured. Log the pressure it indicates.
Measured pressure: 200 kPa
